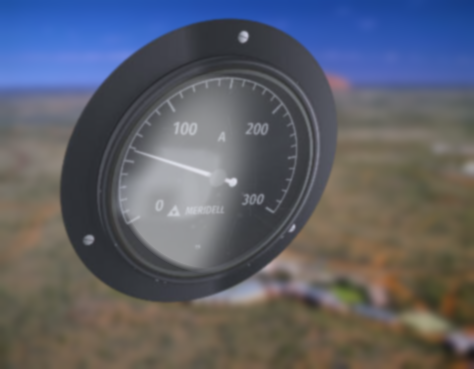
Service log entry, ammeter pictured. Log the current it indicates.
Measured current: 60 A
